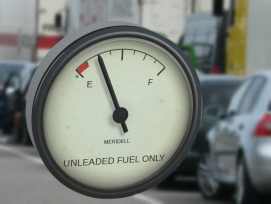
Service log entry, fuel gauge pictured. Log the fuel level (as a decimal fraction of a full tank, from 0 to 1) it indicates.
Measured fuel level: 0.25
